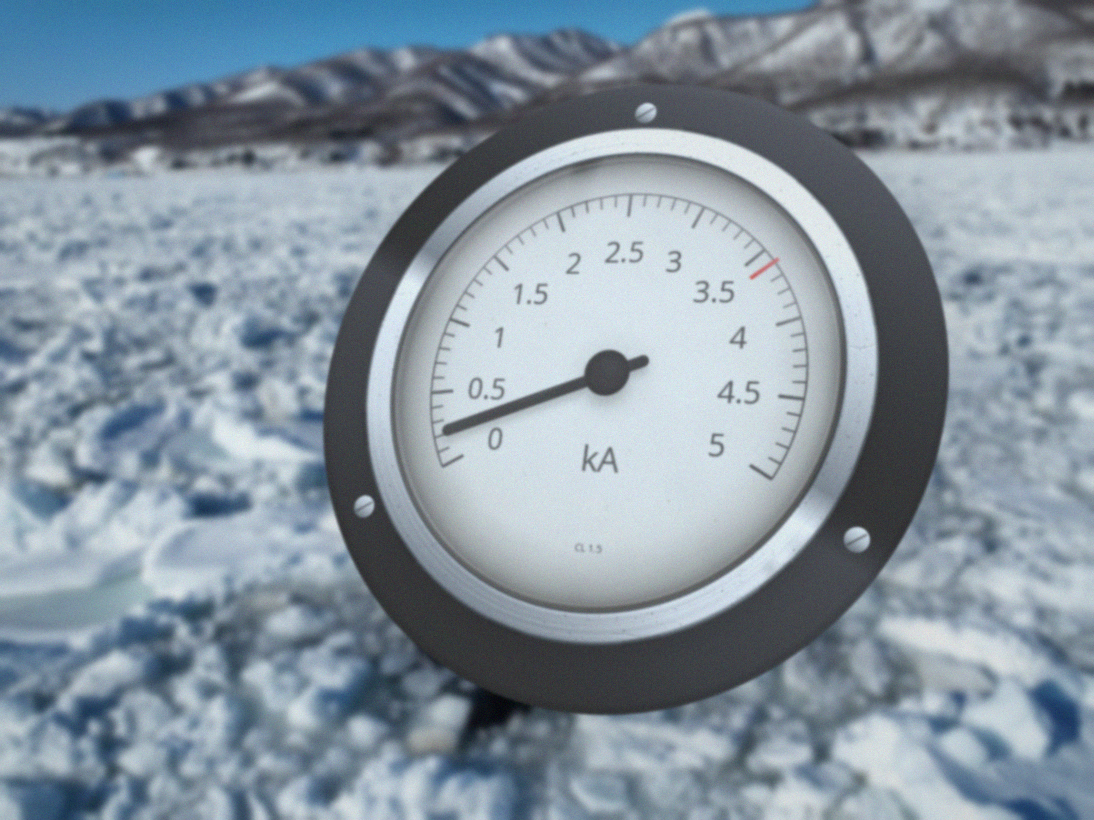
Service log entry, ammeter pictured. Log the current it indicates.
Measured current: 0.2 kA
